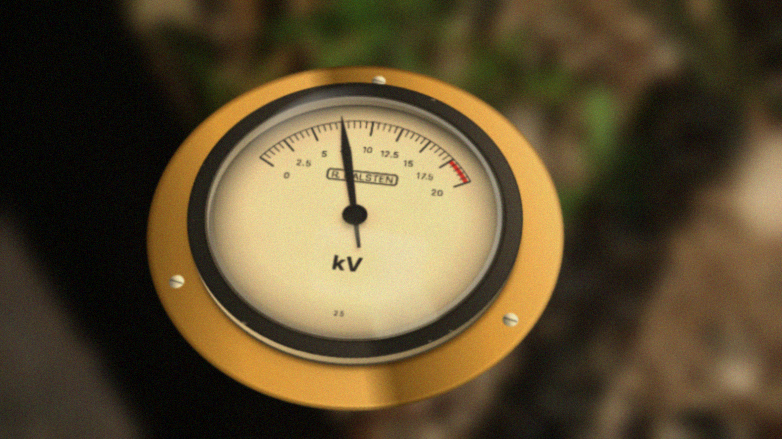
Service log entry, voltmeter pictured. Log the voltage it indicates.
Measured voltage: 7.5 kV
